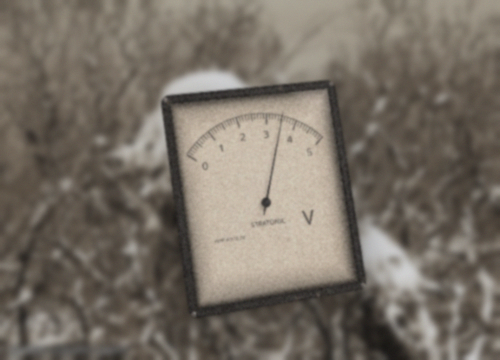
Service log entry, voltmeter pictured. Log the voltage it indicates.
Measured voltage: 3.5 V
